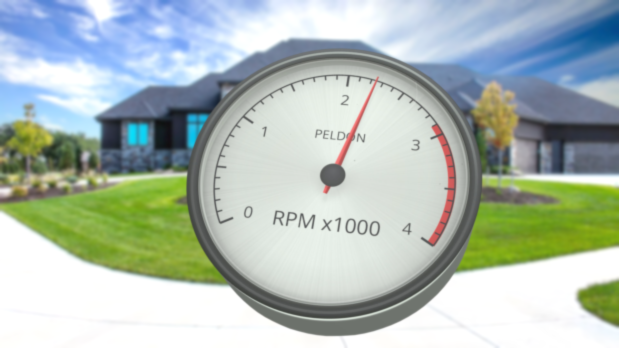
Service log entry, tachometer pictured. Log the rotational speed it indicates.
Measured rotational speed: 2250 rpm
